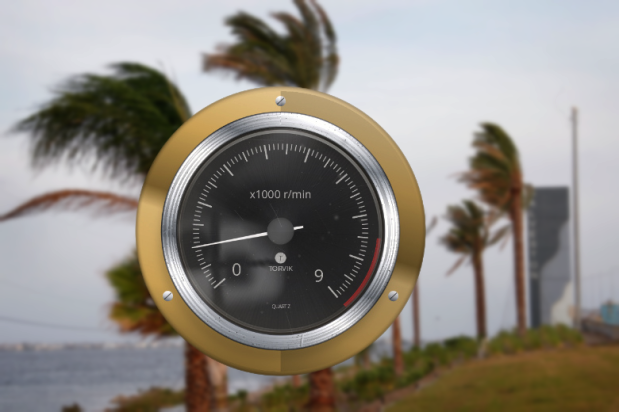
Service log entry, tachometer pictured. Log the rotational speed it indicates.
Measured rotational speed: 1000 rpm
